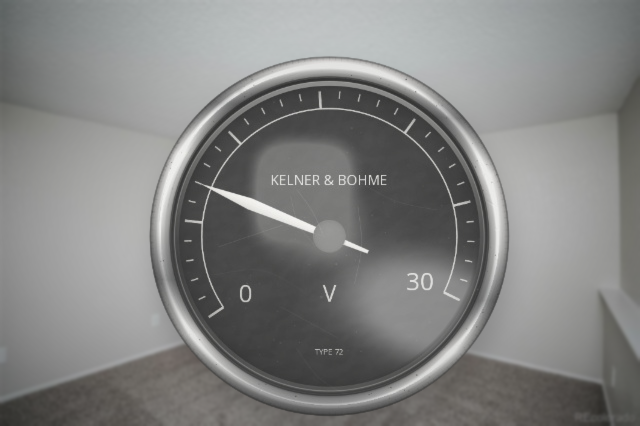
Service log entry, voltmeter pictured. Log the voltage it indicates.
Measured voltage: 7 V
